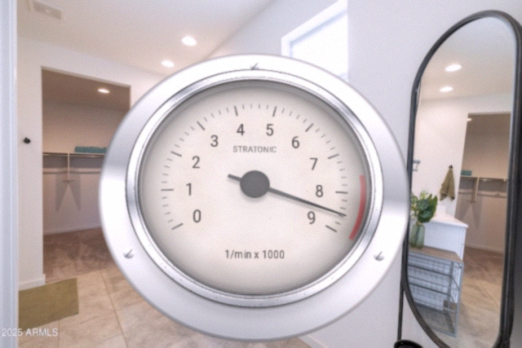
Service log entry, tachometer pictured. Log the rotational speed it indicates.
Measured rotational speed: 8600 rpm
